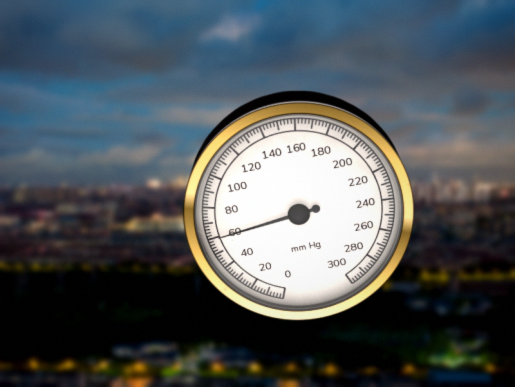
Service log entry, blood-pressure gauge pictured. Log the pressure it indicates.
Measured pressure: 60 mmHg
